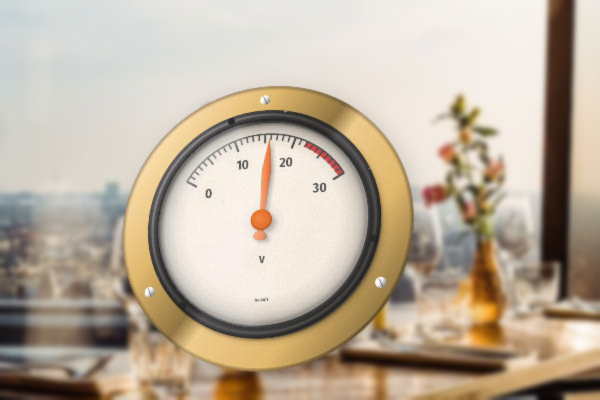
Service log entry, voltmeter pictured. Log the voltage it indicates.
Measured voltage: 16 V
